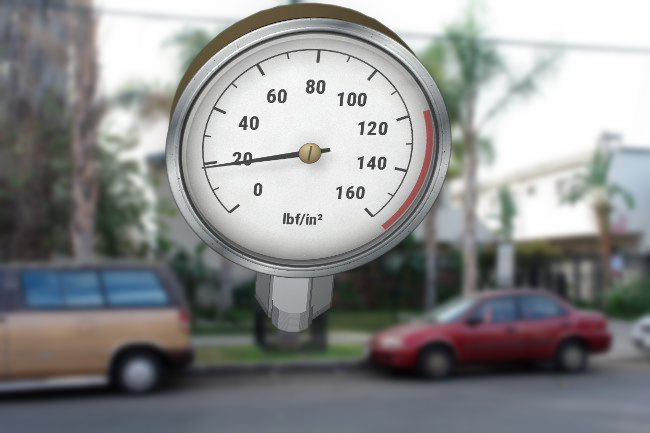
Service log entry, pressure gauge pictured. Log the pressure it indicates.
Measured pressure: 20 psi
